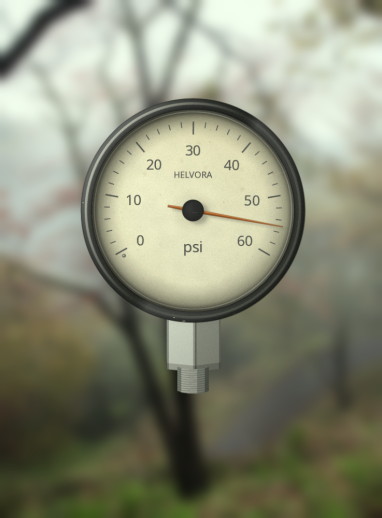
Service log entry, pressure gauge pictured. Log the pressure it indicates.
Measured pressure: 55 psi
